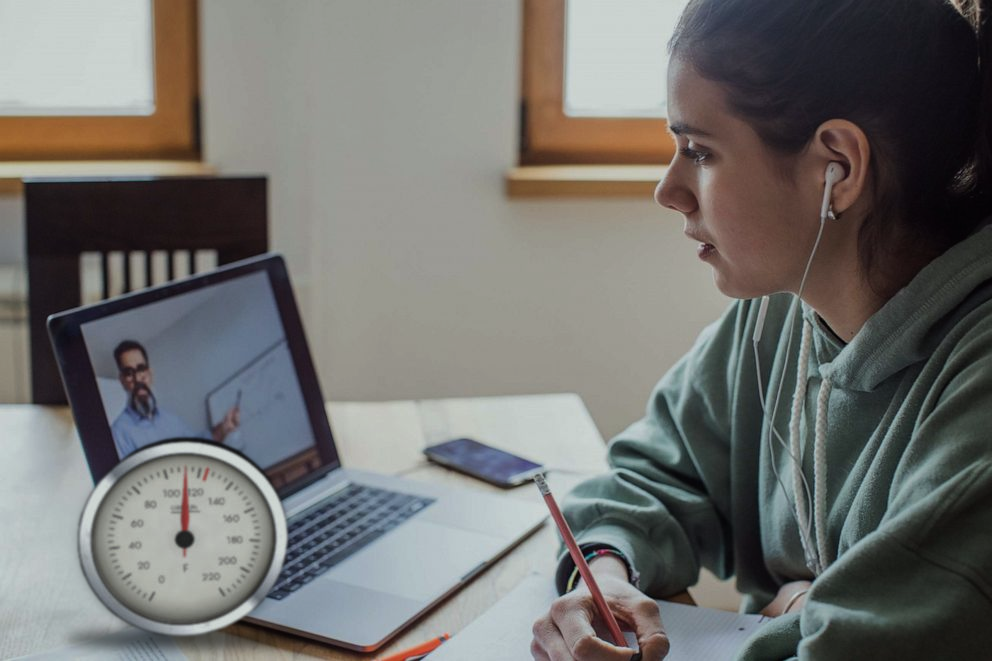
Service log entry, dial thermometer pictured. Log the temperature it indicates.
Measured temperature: 112 °F
